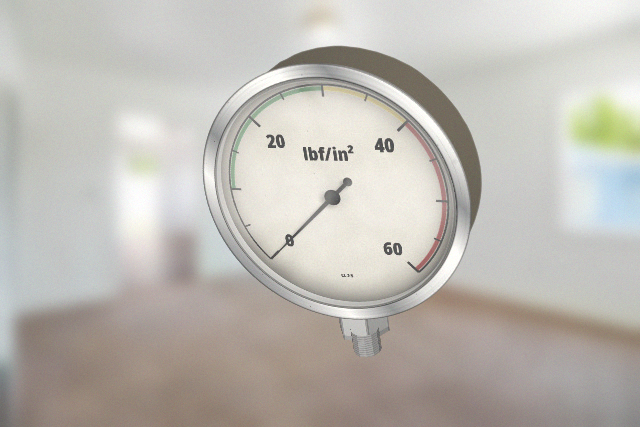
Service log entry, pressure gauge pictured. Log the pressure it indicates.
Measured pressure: 0 psi
